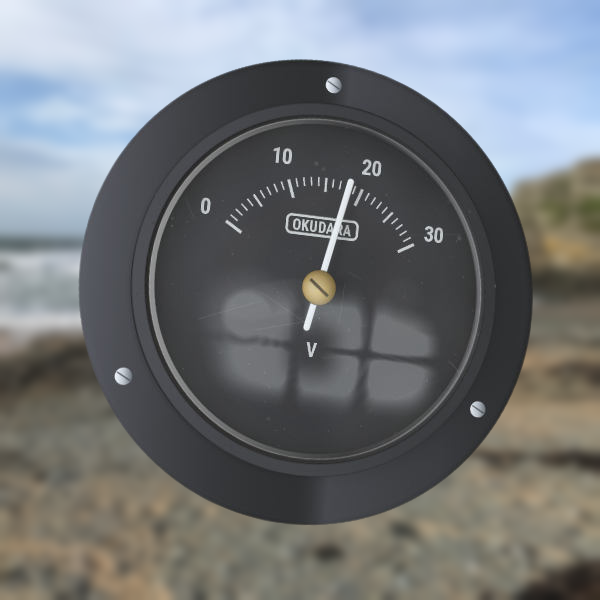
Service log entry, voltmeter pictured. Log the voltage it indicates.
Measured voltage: 18 V
